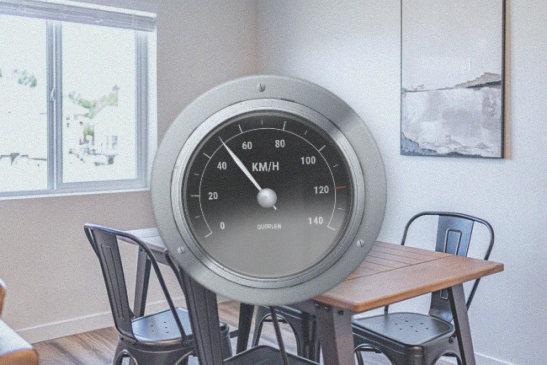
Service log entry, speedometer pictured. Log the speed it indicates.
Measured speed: 50 km/h
